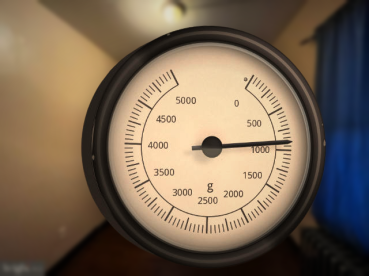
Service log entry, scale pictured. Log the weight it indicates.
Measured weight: 900 g
